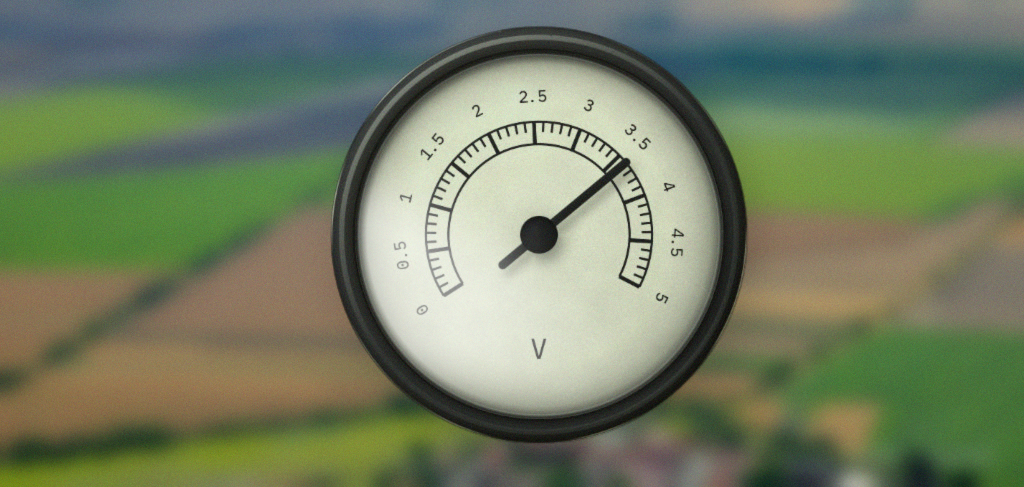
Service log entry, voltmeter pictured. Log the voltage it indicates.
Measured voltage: 3.6 V
